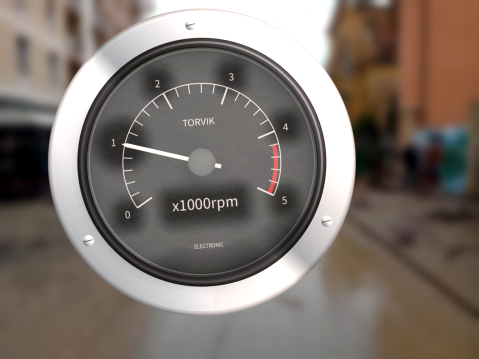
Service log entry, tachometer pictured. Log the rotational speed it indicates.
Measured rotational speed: 1000 rpm
